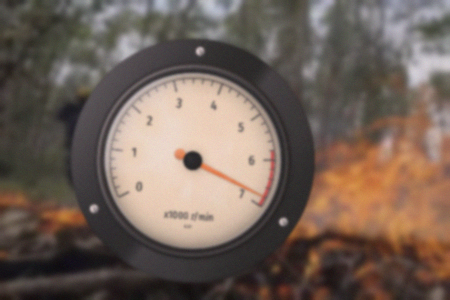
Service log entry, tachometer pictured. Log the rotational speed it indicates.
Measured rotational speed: 6800 rpm
